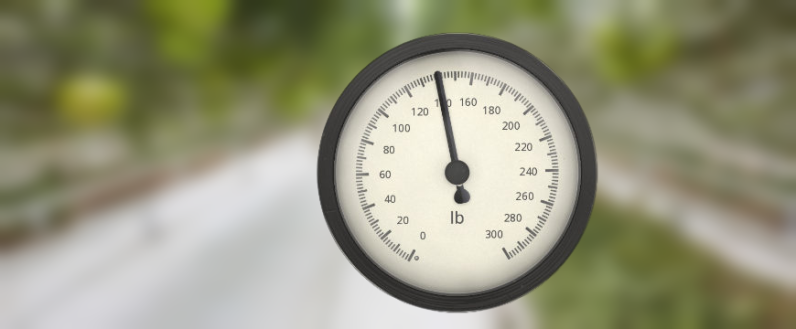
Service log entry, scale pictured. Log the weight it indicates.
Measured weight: 140 lb
